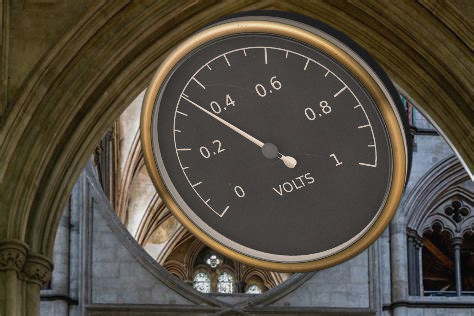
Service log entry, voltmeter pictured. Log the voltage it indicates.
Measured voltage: 0.35 V
